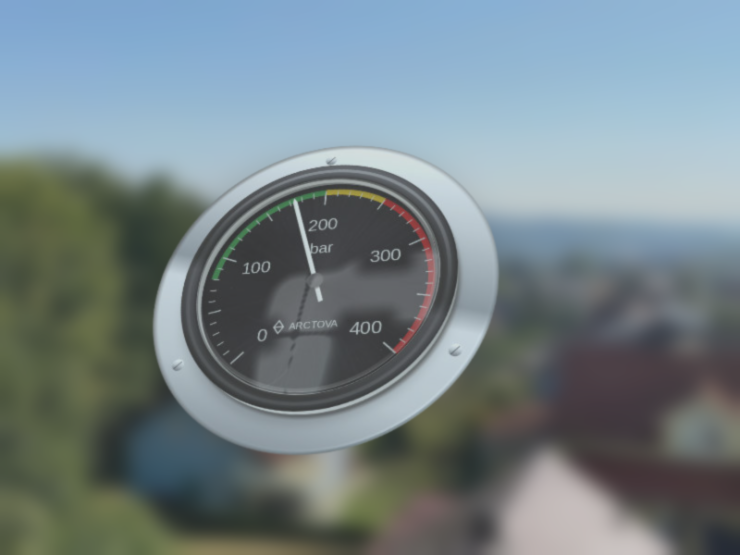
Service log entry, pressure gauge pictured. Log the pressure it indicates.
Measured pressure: 175 bar
